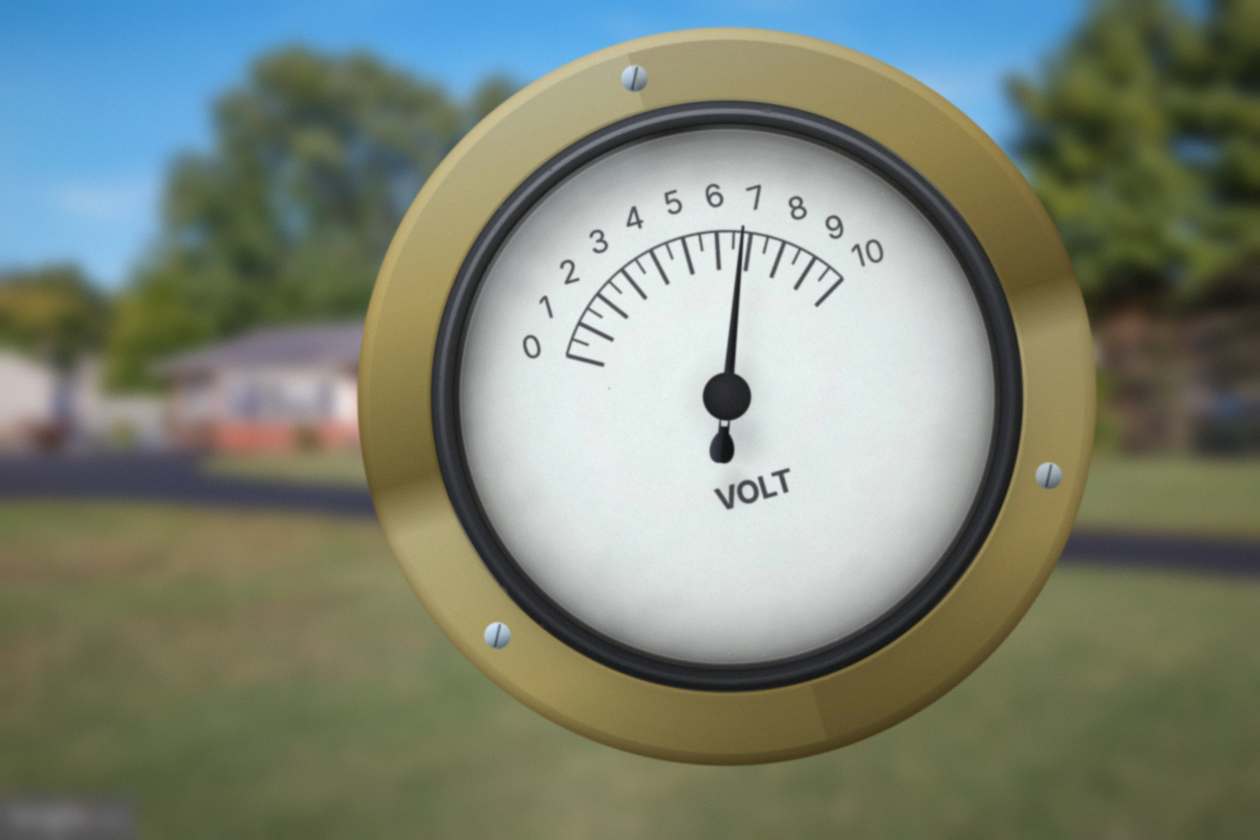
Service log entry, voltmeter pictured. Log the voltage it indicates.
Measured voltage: 6.75 V
